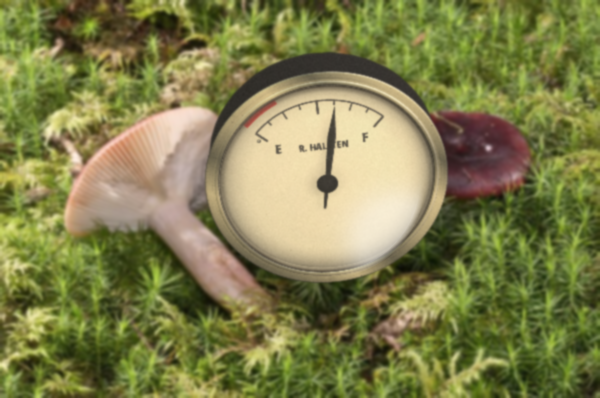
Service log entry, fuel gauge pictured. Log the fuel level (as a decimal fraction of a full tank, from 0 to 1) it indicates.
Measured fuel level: 0.625
